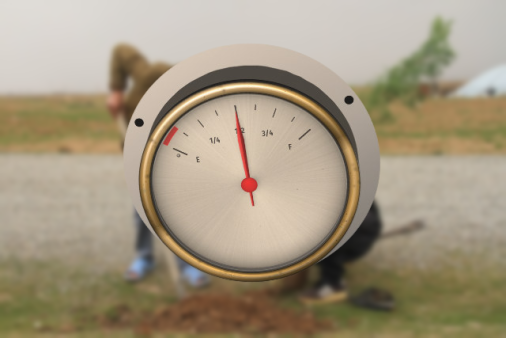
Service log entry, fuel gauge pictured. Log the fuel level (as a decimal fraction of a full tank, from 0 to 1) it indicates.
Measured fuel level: 0.5
